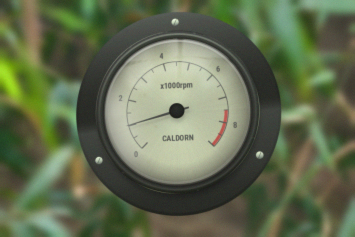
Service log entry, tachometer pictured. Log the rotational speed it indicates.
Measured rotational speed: 1000 rpm
